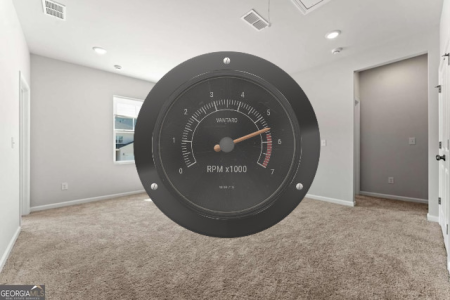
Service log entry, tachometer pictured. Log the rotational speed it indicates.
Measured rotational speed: 5500 rpm
